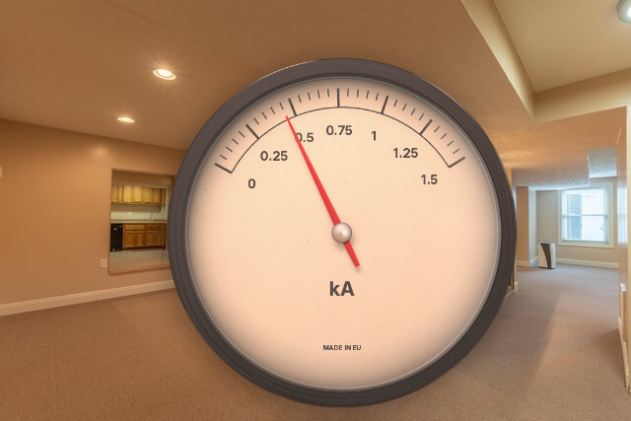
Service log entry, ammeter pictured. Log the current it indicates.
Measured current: 0.45 kA
